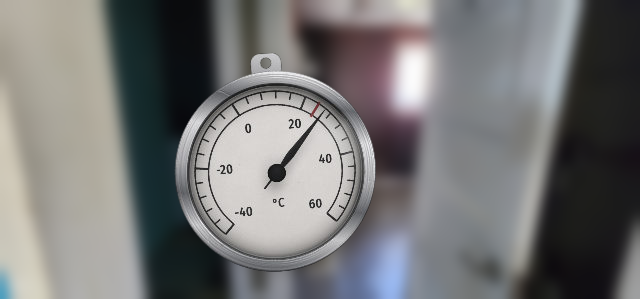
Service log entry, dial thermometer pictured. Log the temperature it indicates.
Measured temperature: 26 °C
